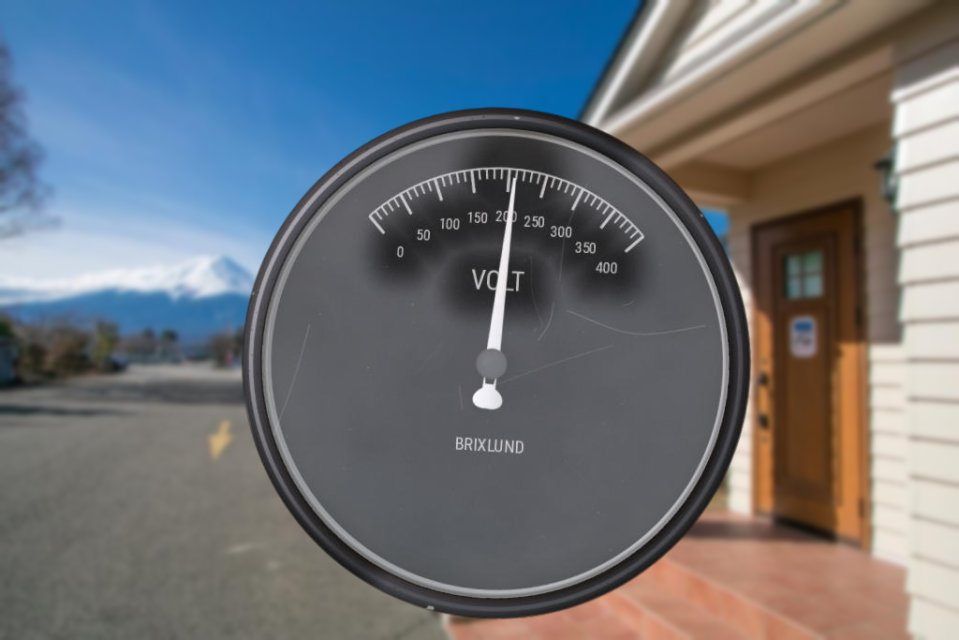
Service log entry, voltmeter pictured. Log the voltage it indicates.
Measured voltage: 210 V
